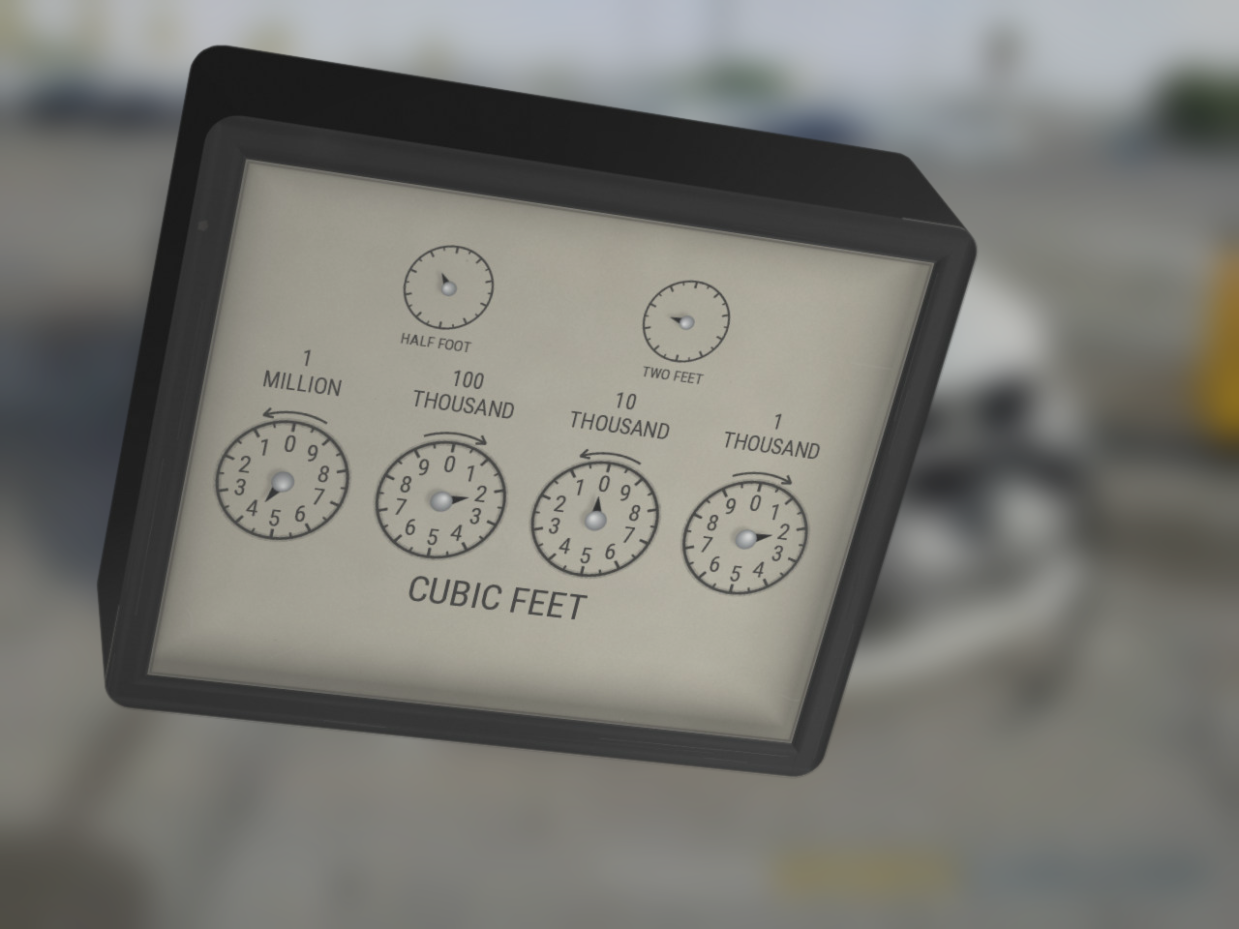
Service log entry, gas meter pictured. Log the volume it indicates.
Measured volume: 420200 ft³
